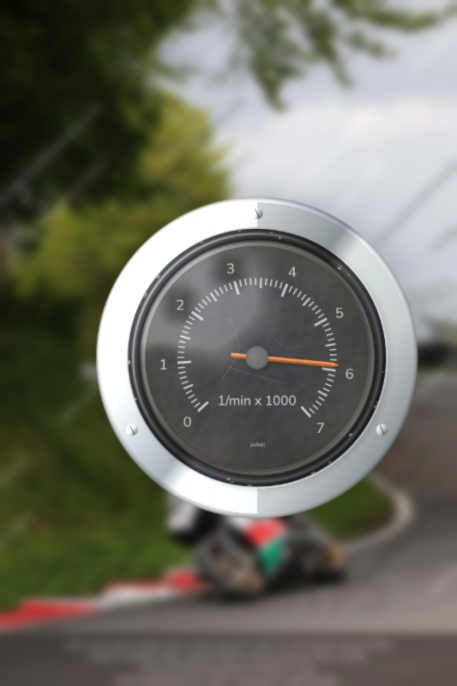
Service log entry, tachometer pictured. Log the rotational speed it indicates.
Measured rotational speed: 5900 rpm
